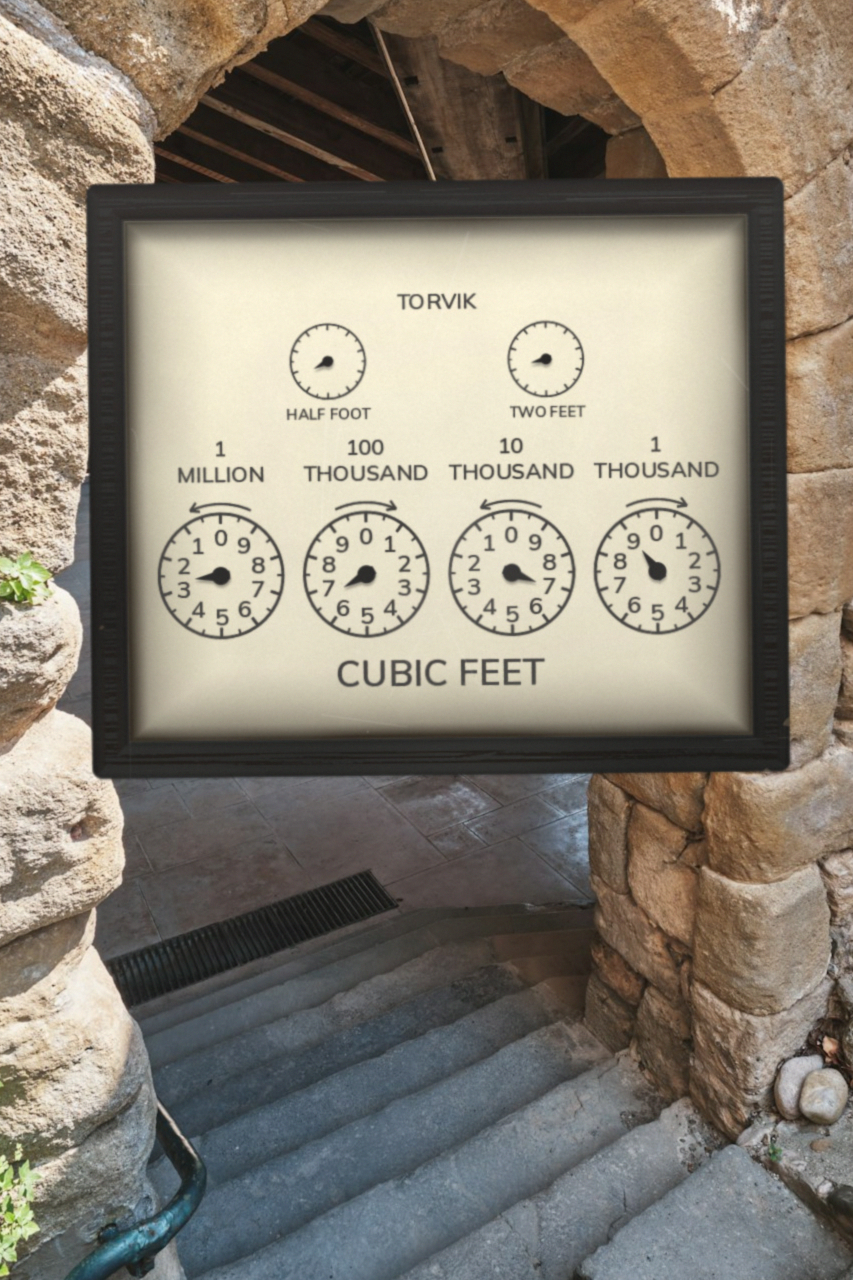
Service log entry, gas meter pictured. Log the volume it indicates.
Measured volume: 266900 ft³
